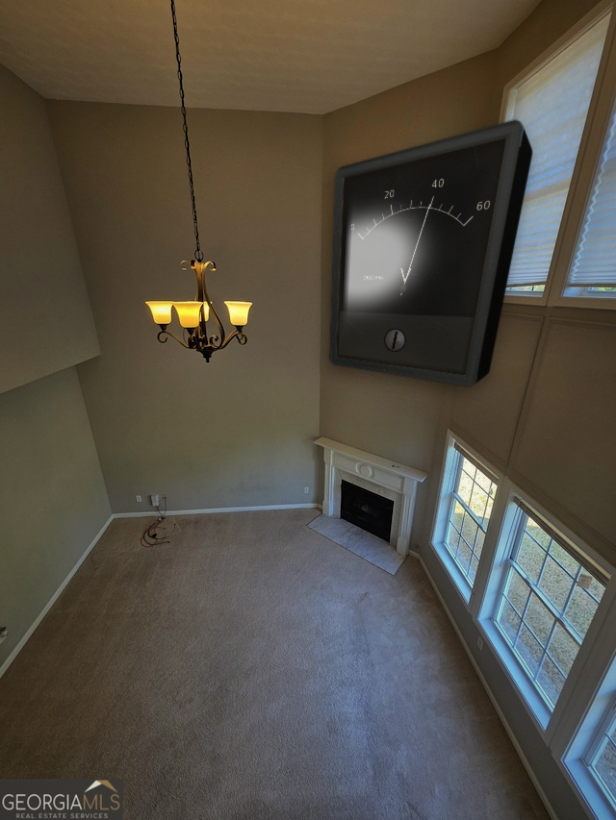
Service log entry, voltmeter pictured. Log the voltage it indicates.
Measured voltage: 40 V
